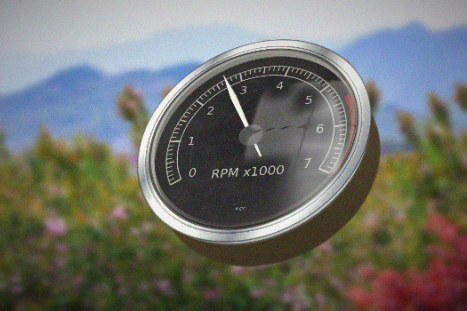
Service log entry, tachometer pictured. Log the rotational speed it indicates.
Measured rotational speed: 2700 rpm
